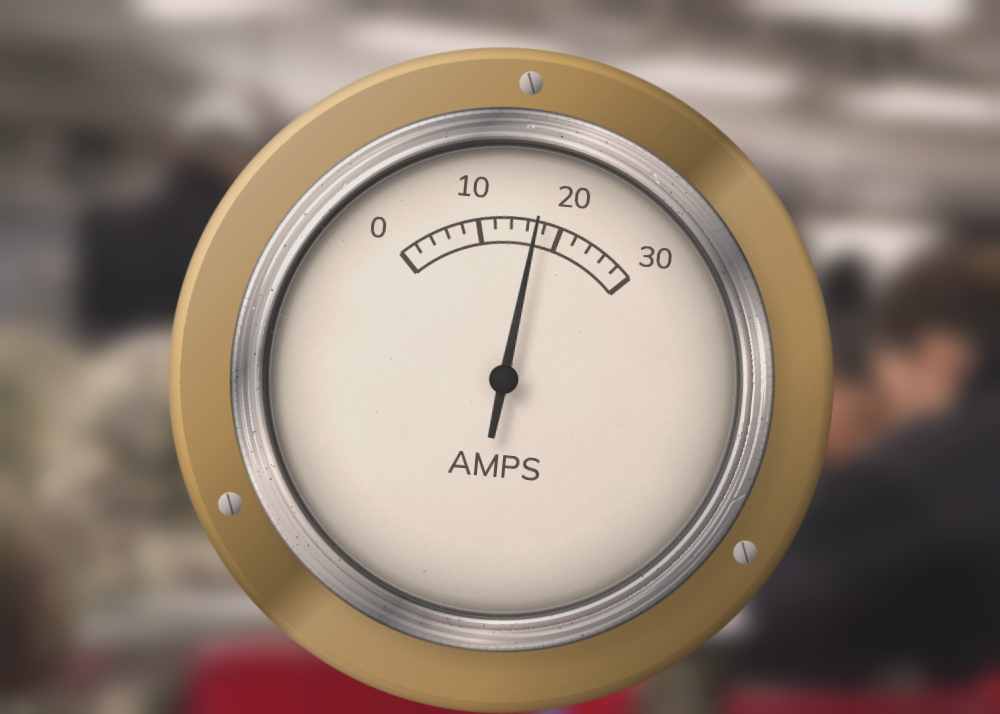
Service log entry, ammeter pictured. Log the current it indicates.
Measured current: 17 A
